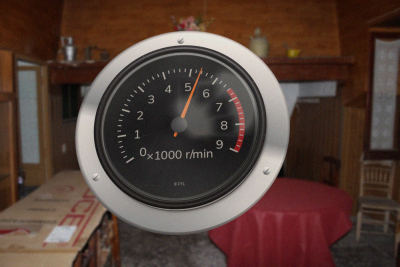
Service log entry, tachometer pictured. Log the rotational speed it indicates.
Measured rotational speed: 5400 rpm
